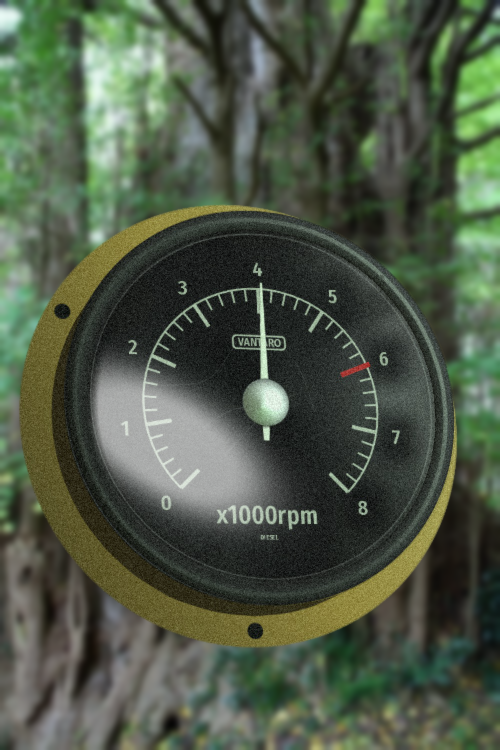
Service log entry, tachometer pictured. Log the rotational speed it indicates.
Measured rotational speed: 4000 rpm
